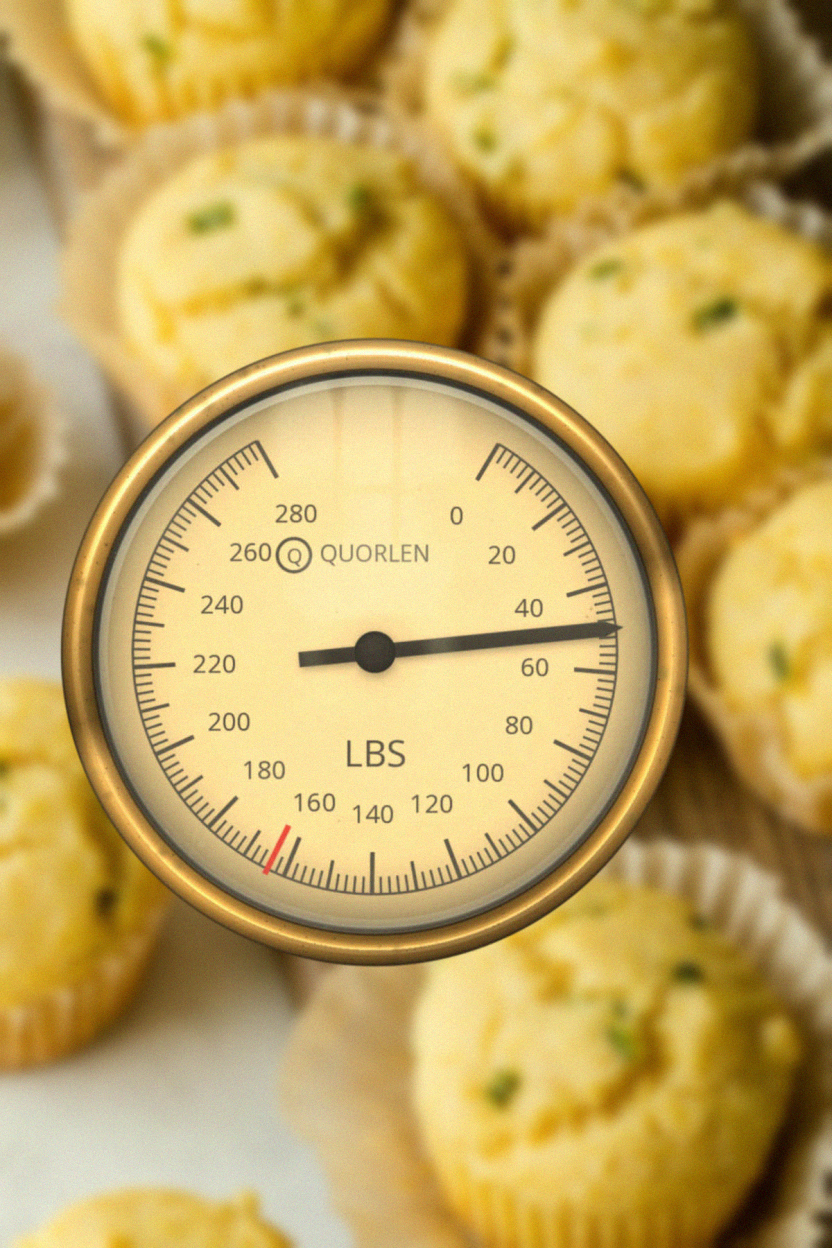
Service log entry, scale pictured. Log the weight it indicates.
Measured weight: 50 lb
